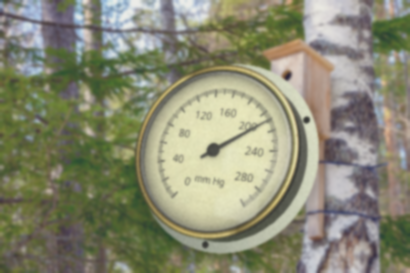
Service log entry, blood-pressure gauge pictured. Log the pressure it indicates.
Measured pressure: 210 mmHg
